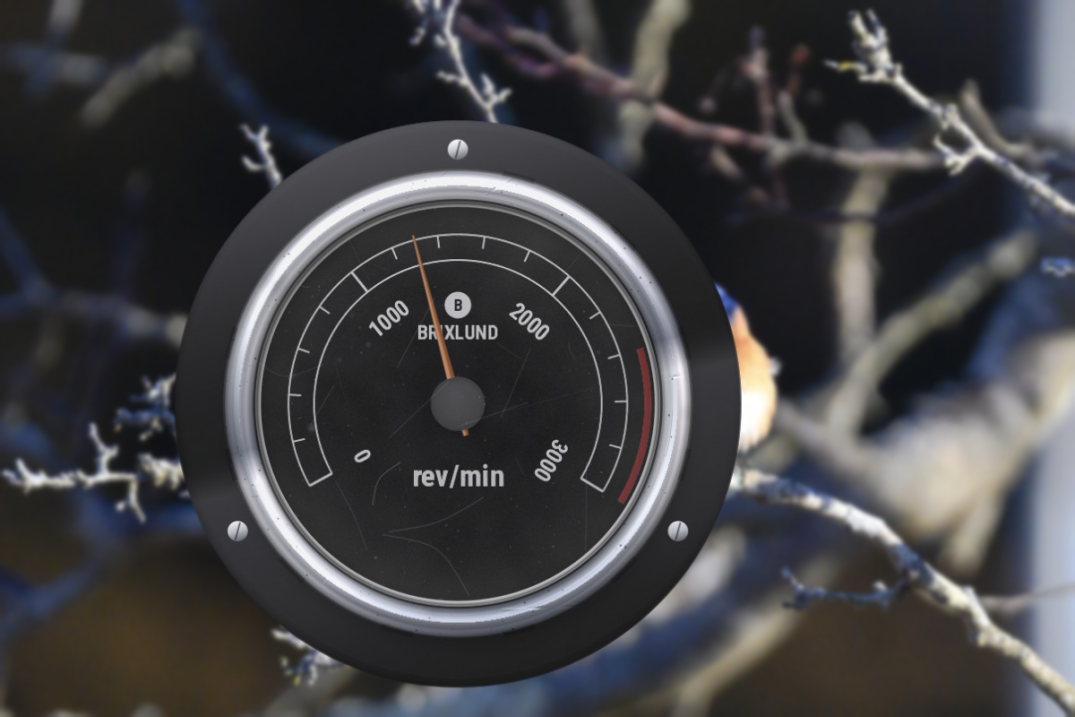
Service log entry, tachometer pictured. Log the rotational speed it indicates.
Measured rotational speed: 1300 rpm
